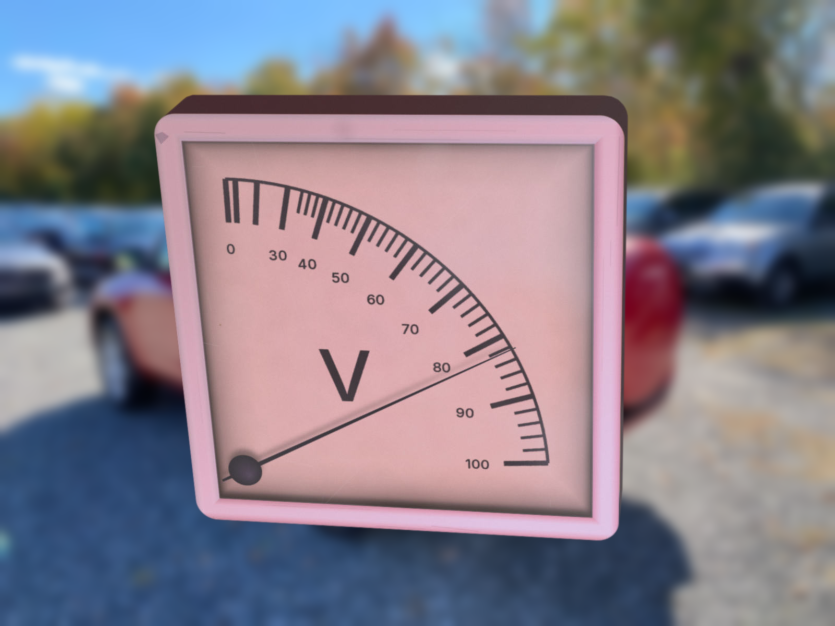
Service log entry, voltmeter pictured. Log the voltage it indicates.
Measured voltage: 82 V
